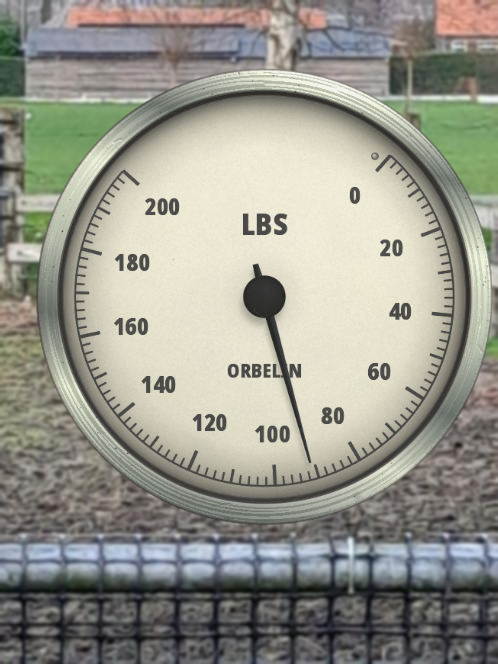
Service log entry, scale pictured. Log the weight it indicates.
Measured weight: 91 lb
